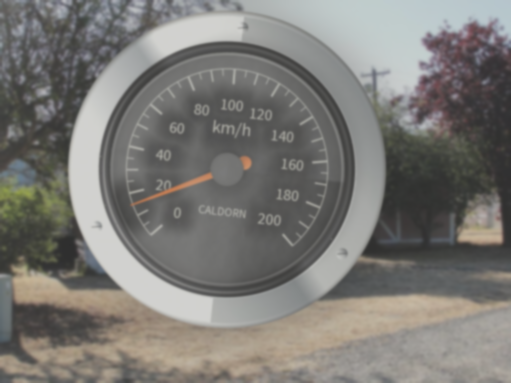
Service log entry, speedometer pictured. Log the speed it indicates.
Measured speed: 15 km/h
